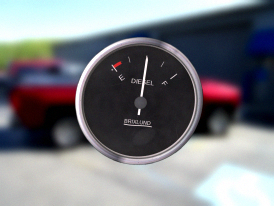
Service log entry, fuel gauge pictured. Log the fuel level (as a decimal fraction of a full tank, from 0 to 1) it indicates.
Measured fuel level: 0.5
